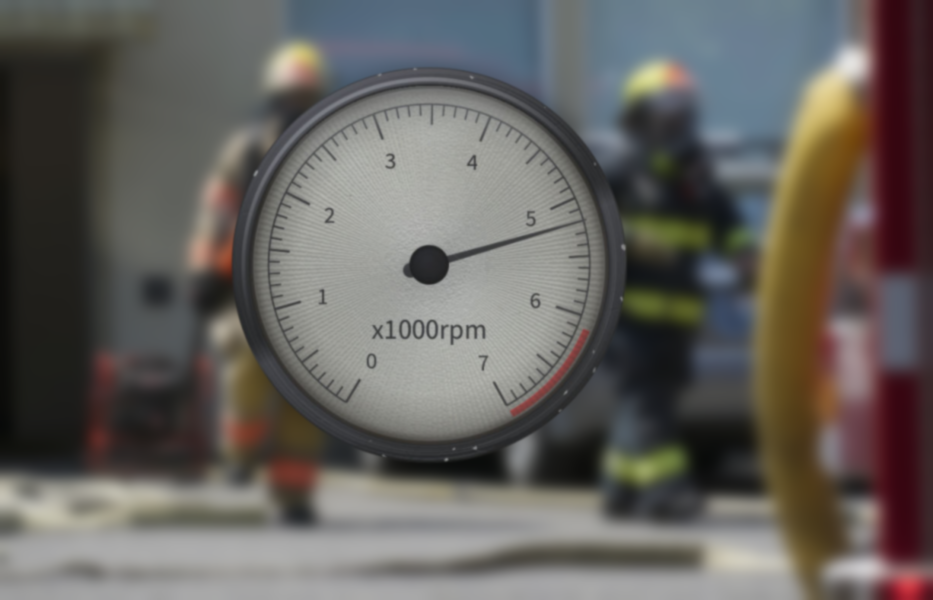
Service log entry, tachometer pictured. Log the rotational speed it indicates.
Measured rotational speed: 5200 rpm
